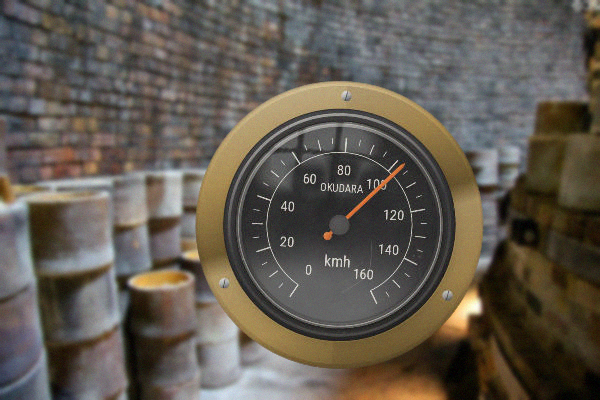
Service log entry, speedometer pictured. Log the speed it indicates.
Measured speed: 102.5 km/h
